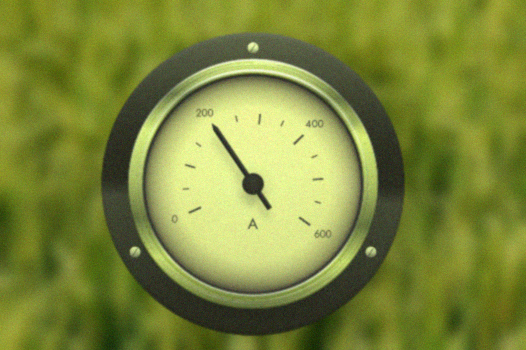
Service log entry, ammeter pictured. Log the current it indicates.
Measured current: 200 A
